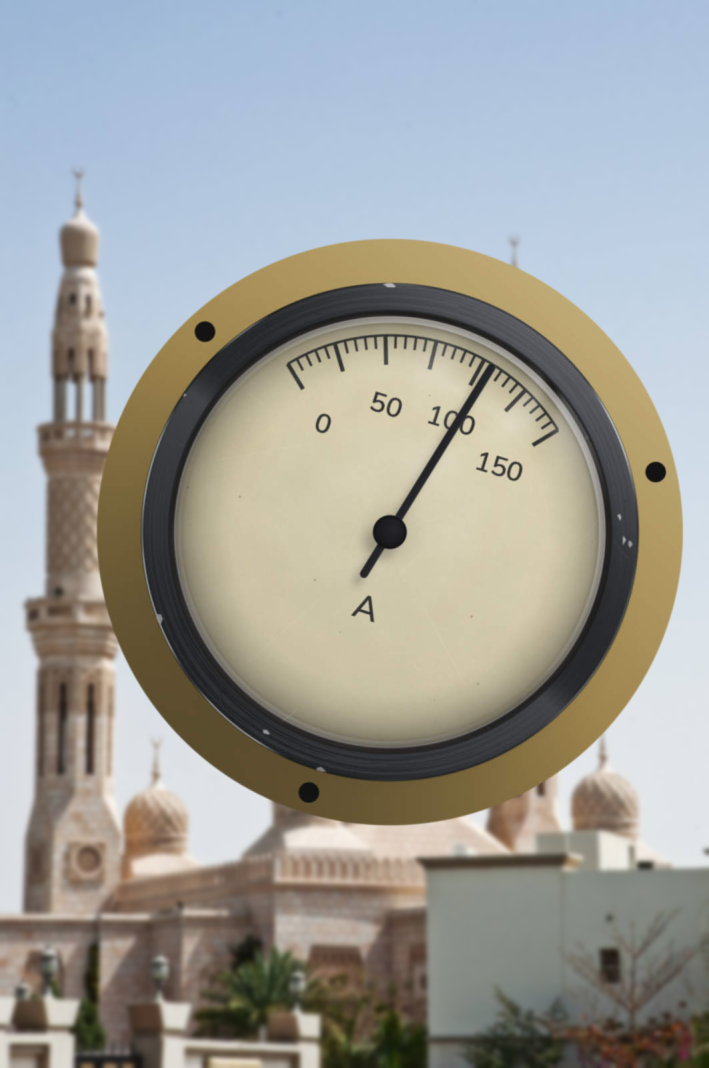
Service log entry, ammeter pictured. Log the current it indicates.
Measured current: 105 A
